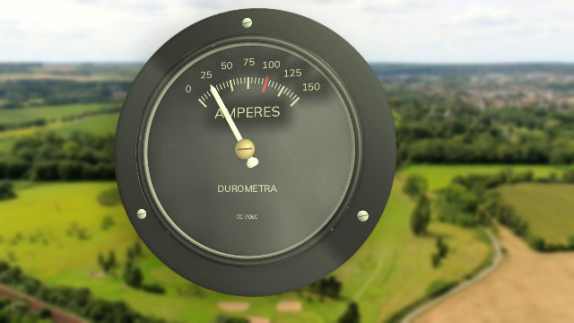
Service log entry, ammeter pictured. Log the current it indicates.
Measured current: 25 A
